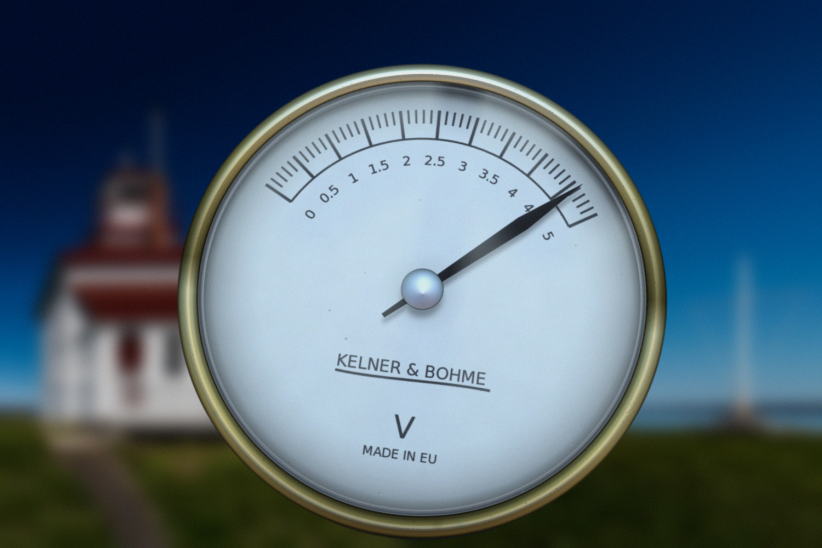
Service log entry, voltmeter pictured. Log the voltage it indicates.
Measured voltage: 4.6 V
